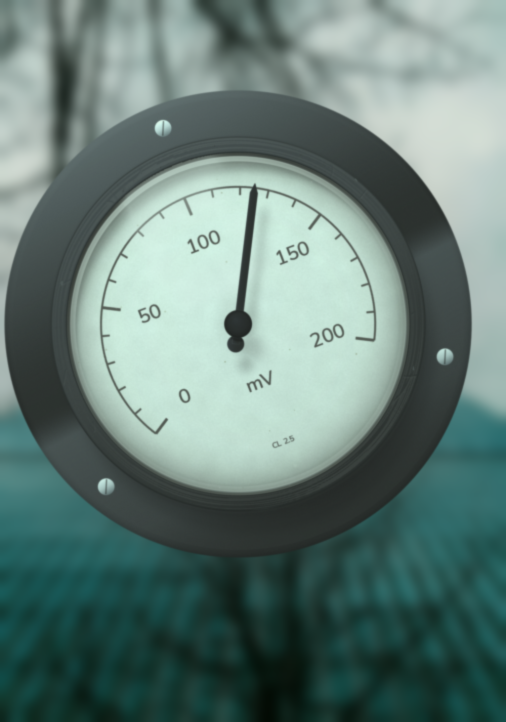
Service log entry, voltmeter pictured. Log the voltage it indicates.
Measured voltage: 125 mV
